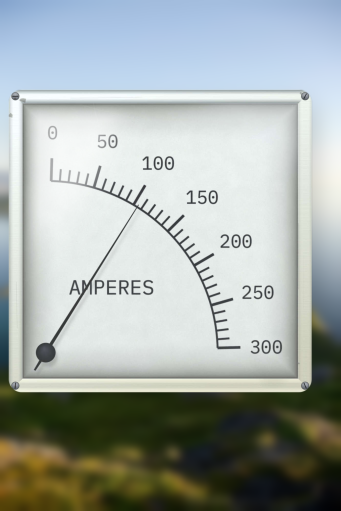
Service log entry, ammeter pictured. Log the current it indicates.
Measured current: 105 A
